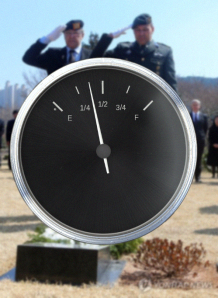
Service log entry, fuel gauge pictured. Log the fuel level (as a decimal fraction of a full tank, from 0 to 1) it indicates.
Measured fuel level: 0.375
